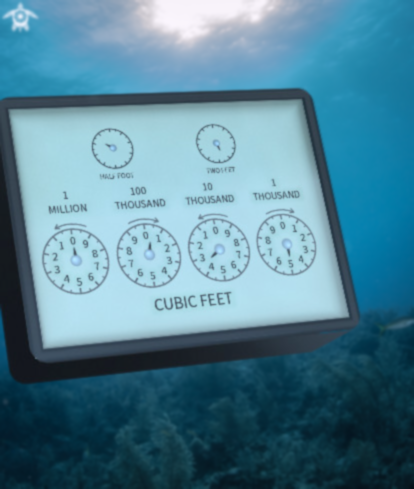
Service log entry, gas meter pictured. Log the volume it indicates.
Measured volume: 3500 ft³
